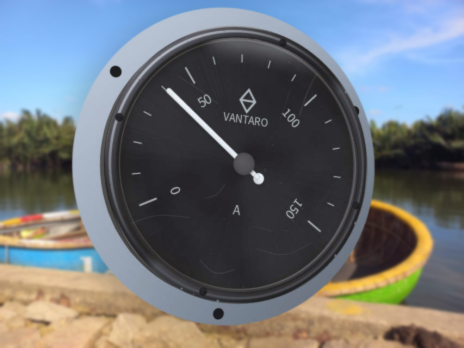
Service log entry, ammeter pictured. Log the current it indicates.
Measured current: 40 A
